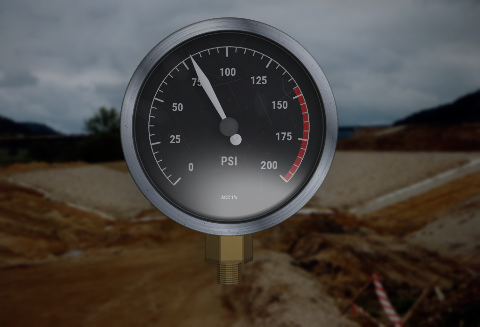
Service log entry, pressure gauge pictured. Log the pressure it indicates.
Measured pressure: 80 psi
